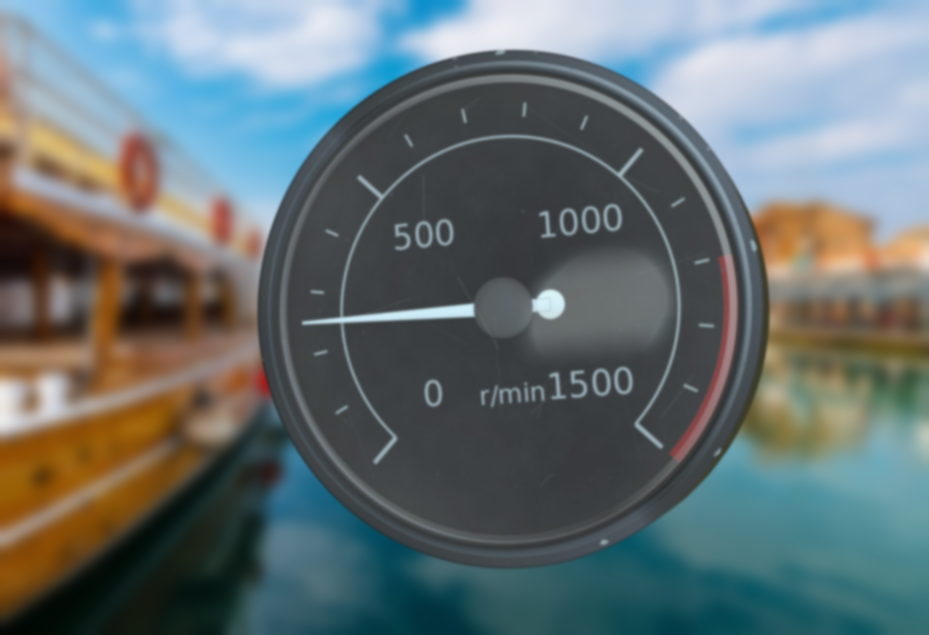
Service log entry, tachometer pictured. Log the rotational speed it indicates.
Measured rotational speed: 250 rpm
